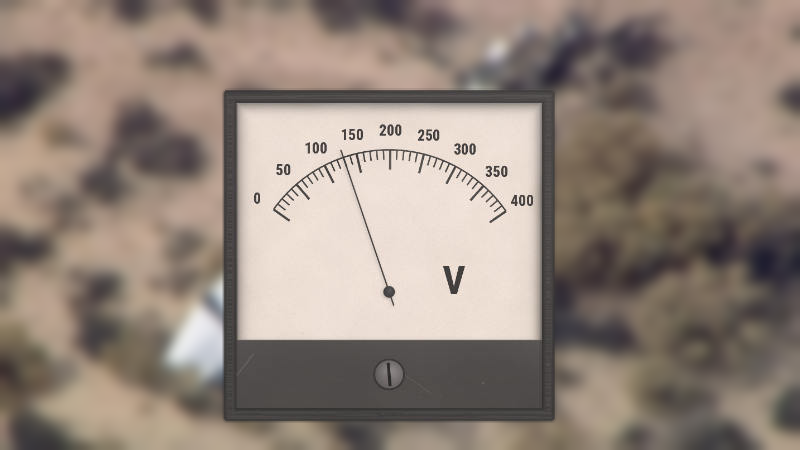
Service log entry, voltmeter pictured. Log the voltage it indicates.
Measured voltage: 130 V
